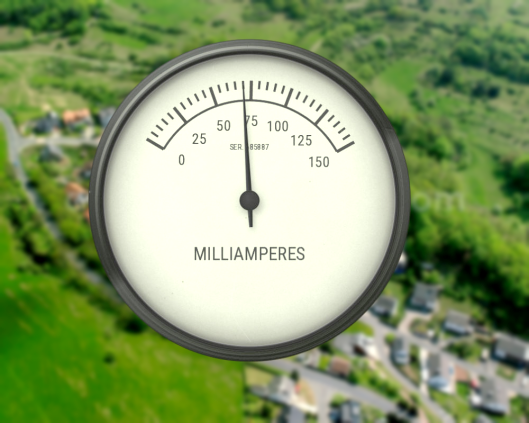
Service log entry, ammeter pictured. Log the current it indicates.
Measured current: 70 mA
